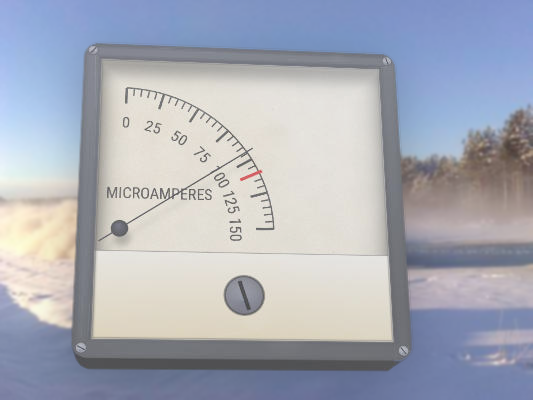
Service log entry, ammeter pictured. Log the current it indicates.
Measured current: 95 µA
